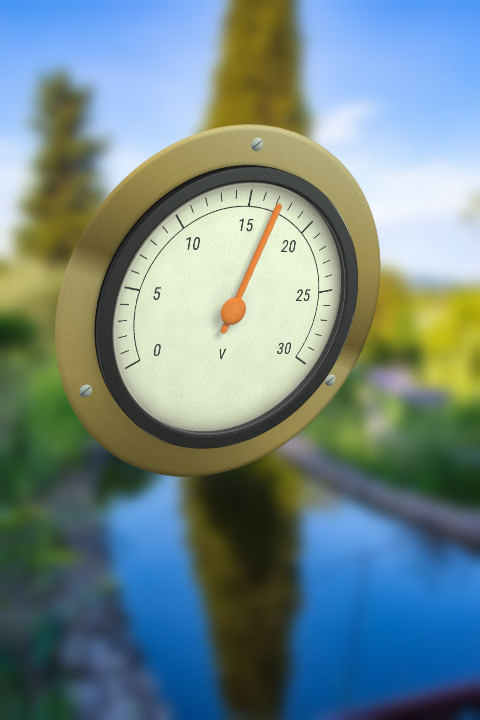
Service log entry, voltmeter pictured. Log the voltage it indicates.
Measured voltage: 17 V
